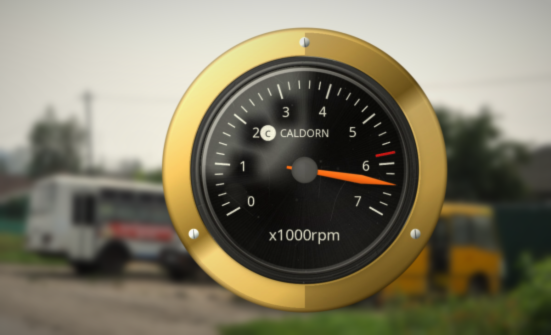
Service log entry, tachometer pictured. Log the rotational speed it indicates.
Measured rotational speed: 6400 rpm
